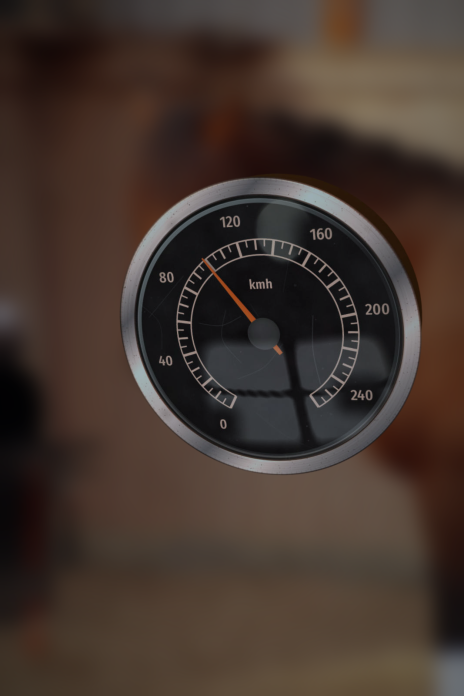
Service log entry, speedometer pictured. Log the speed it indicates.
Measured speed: 100 km/h
